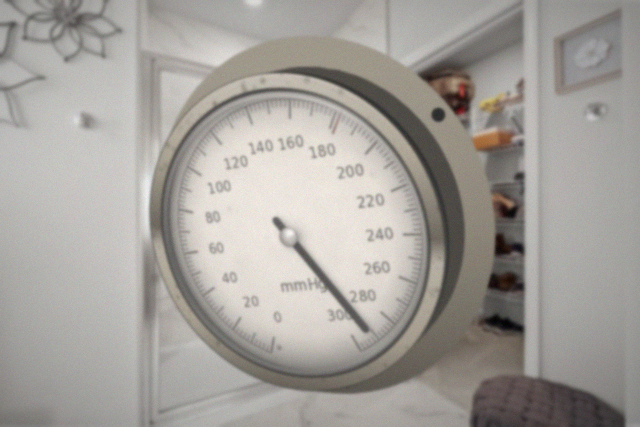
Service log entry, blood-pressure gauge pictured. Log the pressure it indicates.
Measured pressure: 290 mmHg
